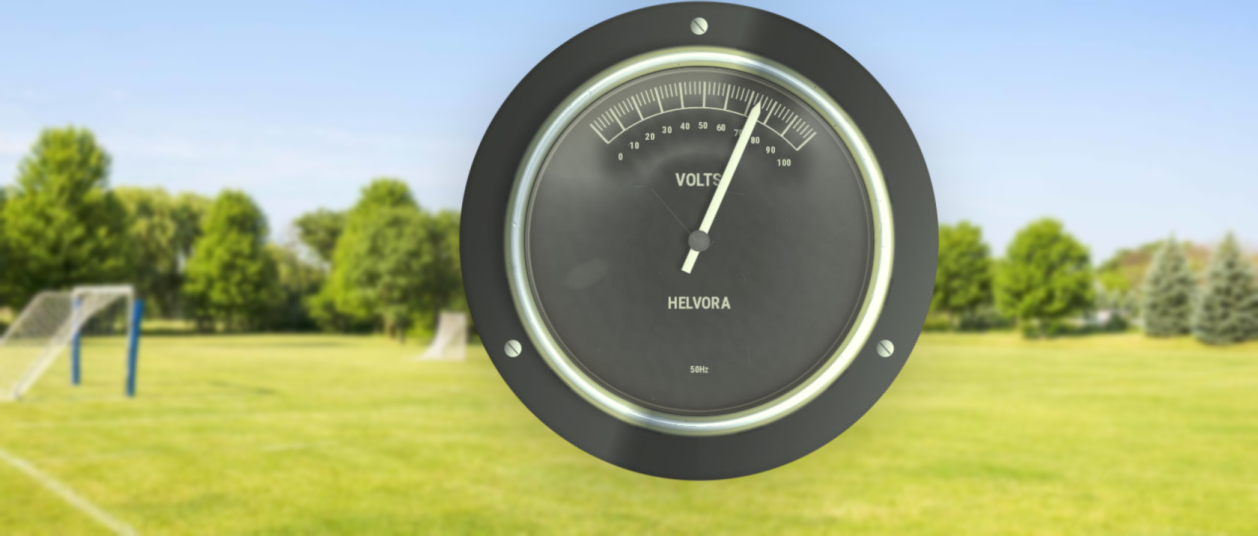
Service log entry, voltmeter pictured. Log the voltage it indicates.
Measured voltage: 74 V
